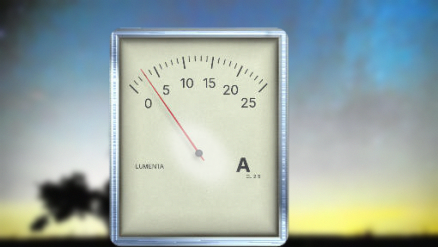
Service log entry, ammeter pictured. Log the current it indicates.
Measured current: 3 A
